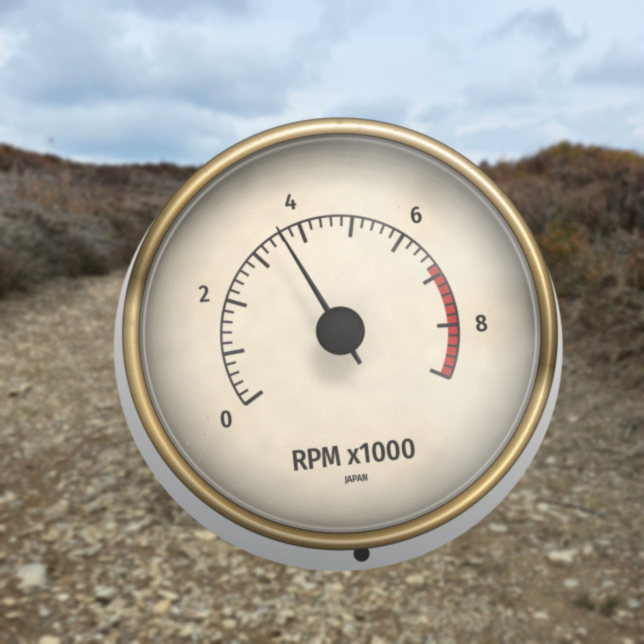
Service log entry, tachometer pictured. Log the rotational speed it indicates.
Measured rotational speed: 3600 rpm
